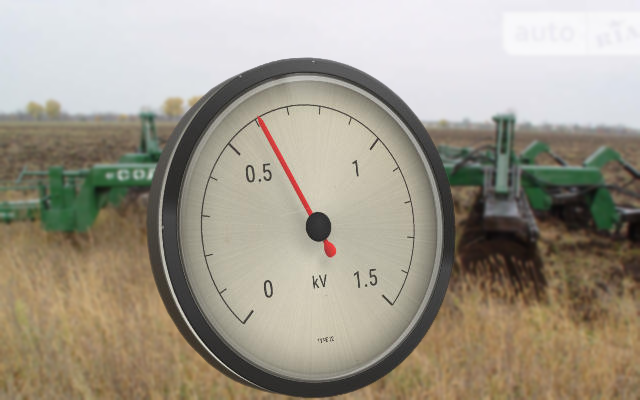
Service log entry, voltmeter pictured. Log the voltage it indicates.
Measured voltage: 0.6 kV
